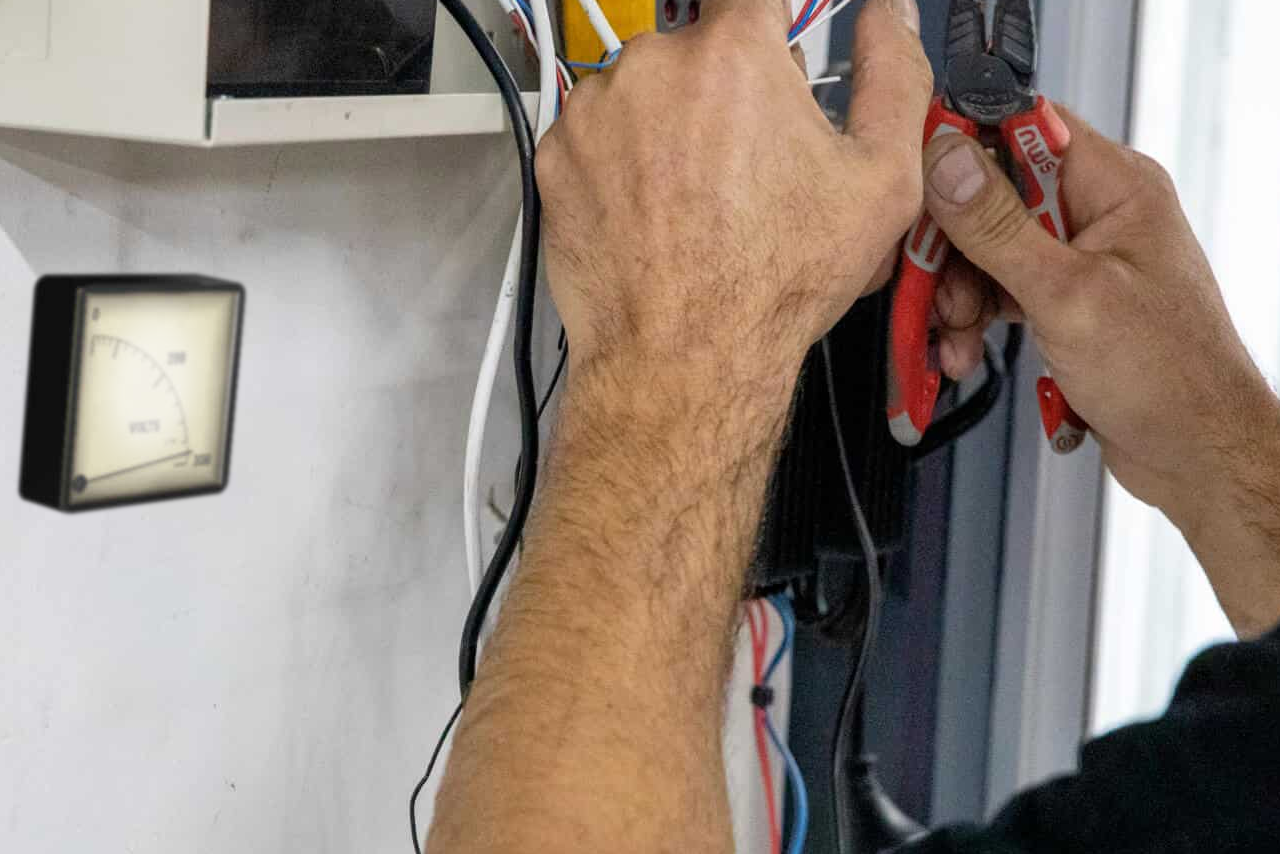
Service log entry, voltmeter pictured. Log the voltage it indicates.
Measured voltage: 290 V
